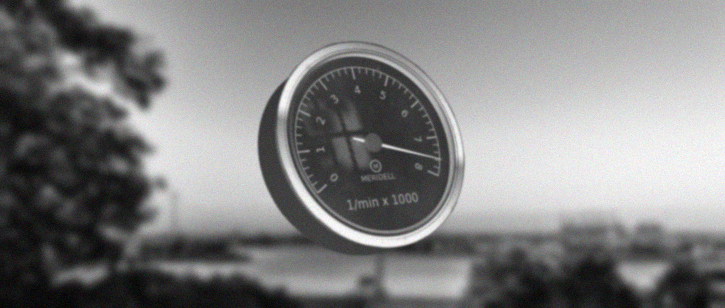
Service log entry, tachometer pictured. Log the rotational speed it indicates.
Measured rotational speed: 7600 rpm
